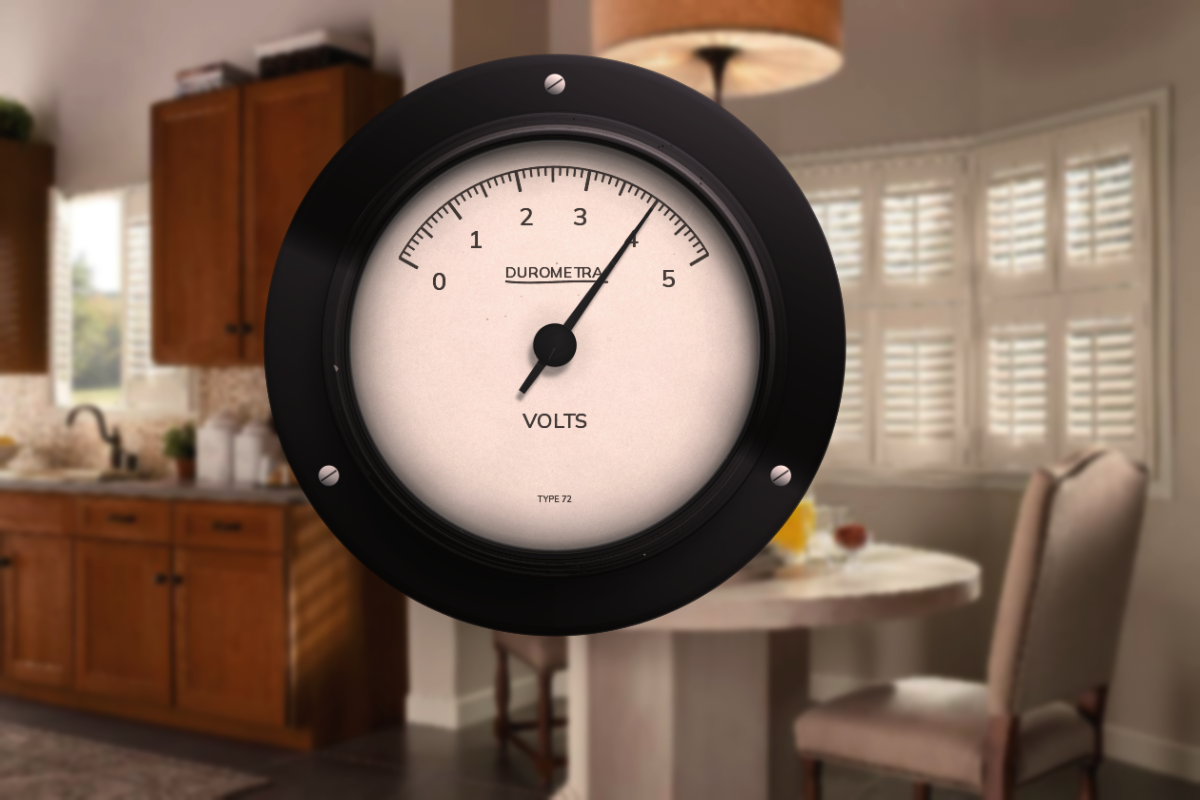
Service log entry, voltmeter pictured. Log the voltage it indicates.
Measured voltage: 4 V
